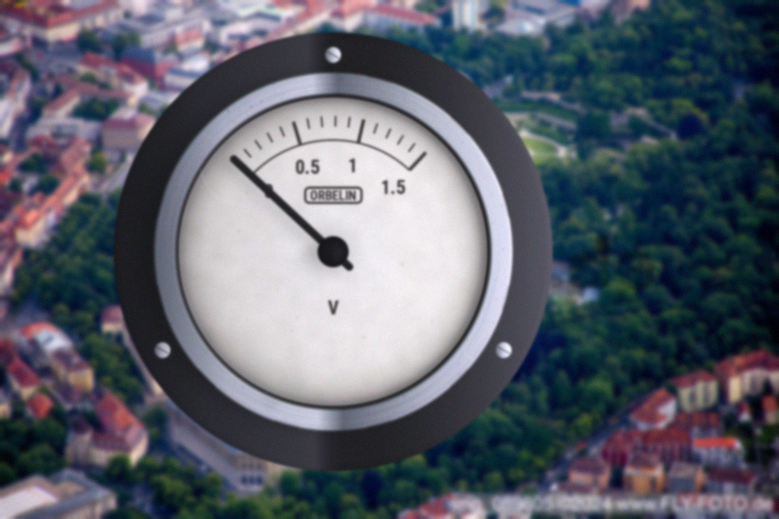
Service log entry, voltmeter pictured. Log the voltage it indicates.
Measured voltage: 0 V
